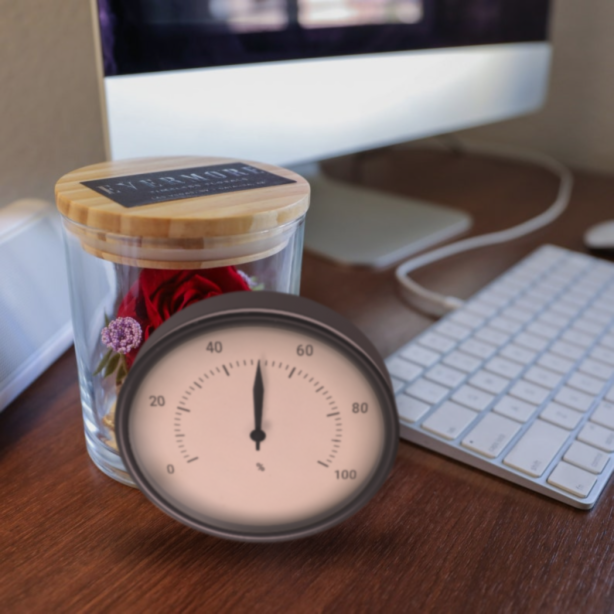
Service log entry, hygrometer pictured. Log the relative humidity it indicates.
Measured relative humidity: 50 %
